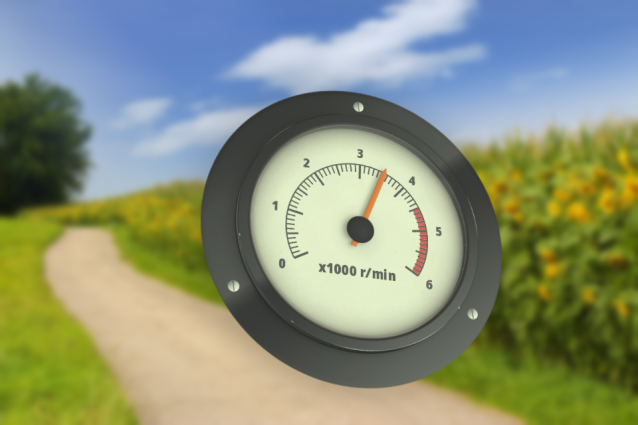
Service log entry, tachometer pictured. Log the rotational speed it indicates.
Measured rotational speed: 3500 rpm
